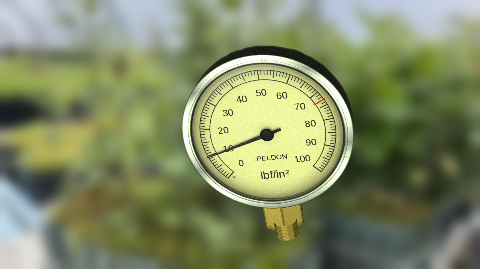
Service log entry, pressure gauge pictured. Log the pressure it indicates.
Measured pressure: 10 psi
